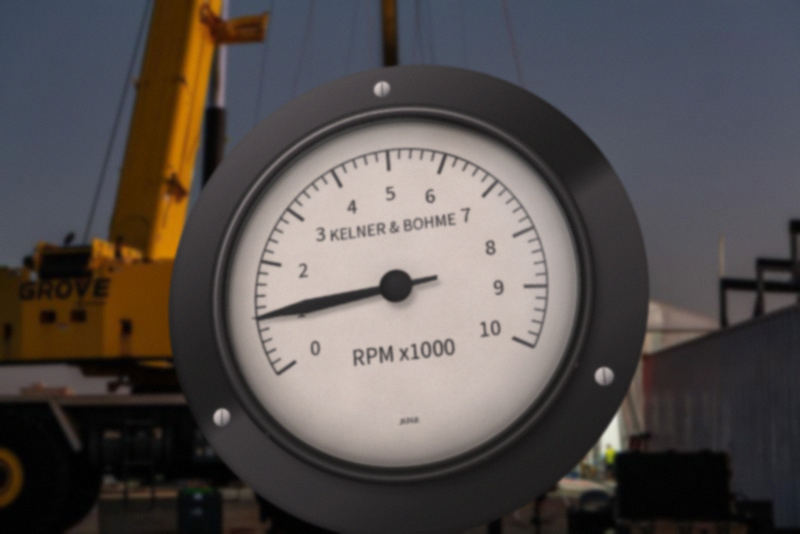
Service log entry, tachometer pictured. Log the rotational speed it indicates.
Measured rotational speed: 1000 rpm
